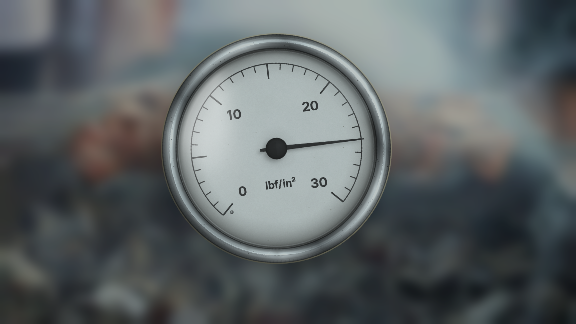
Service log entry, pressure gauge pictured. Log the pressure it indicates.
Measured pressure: 25 psi
